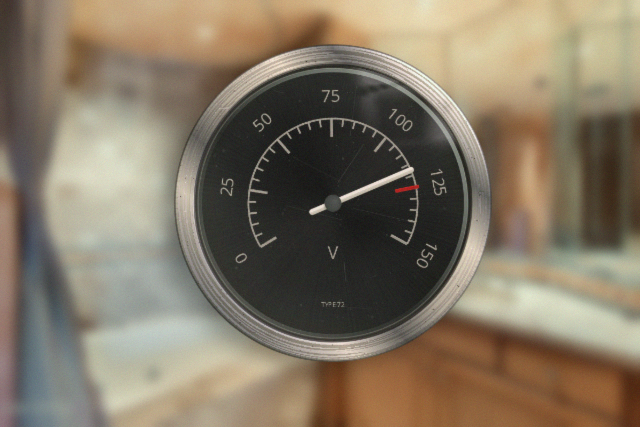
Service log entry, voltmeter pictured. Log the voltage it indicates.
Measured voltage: 117.5 V
